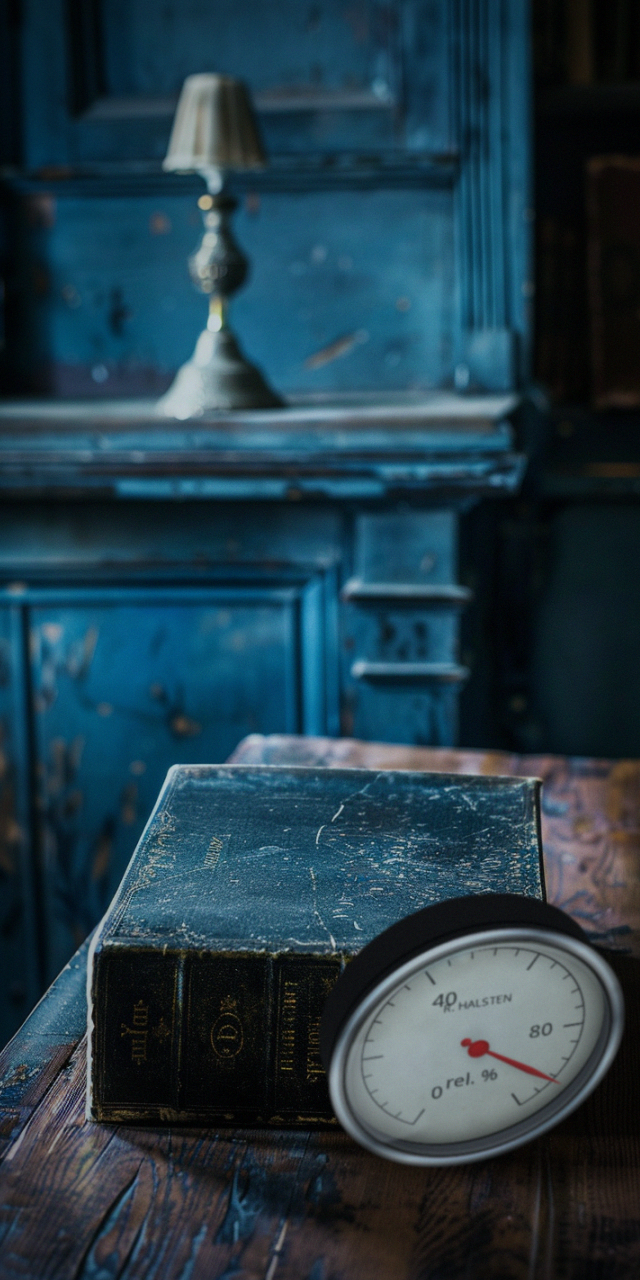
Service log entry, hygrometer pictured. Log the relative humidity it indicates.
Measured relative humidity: 92 %
